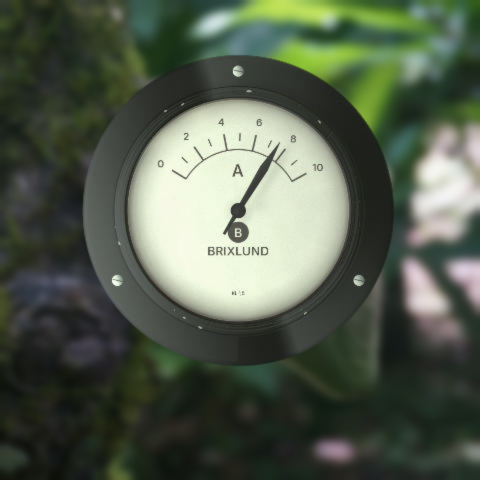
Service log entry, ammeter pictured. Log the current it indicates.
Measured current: 7.5 A
